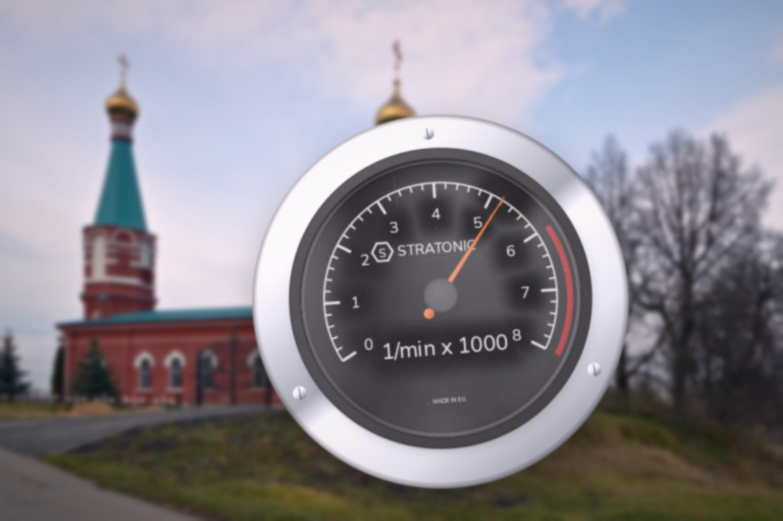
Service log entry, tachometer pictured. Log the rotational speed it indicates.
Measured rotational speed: 5200 rpm
